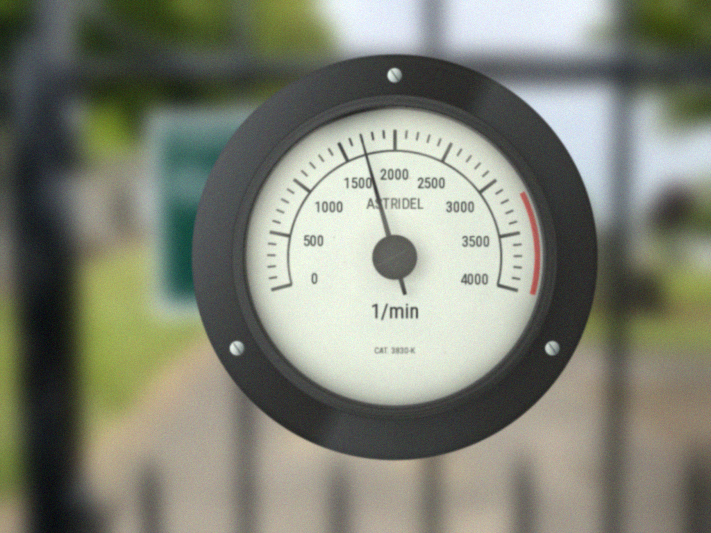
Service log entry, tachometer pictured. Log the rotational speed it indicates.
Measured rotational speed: 1700 rpm
